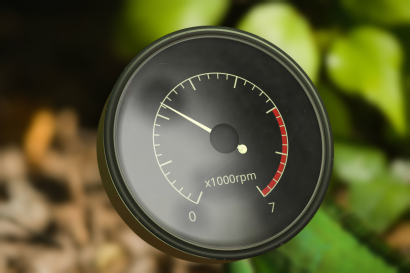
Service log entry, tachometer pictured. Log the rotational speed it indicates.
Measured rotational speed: 2200 rpm
